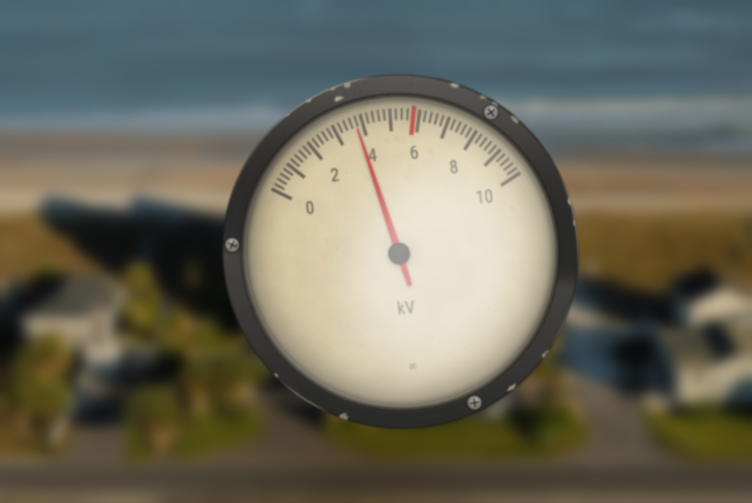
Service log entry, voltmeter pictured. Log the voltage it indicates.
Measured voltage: 3.8 kV
